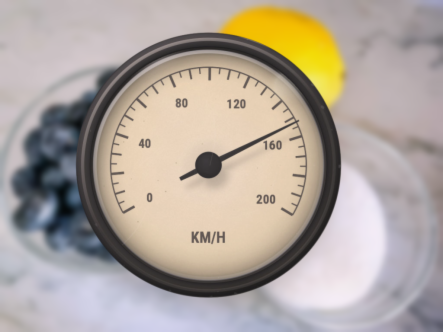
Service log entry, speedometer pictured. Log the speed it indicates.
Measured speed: 152.5 km/h
